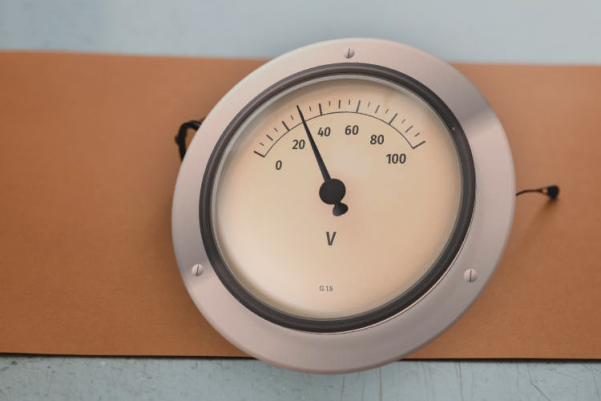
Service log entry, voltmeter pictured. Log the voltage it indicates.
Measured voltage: 30 V
